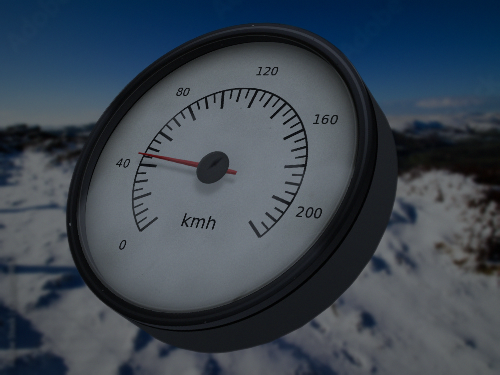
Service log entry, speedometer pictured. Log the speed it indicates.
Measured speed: 45 km/h
